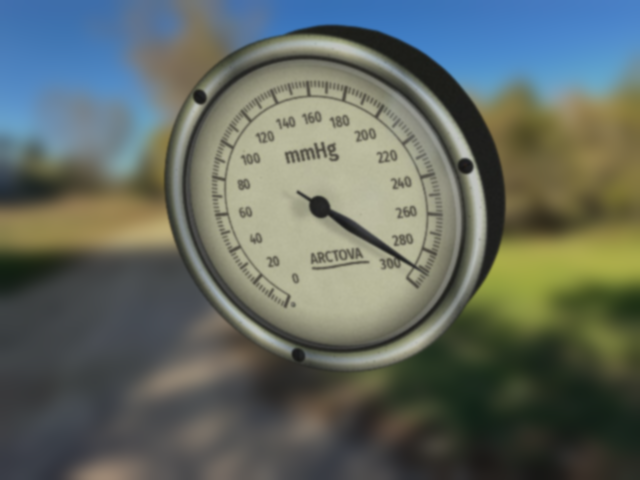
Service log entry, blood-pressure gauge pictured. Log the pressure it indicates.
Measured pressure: 290 mmHg
